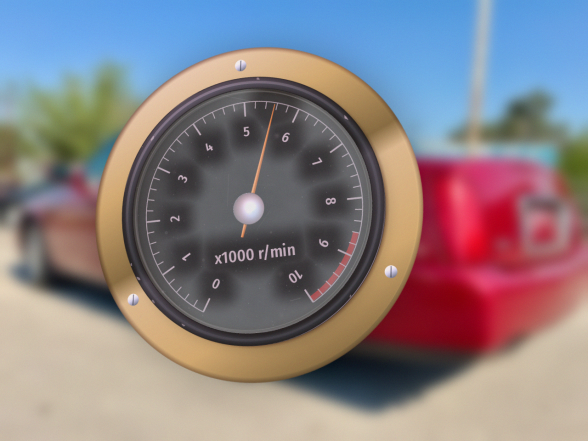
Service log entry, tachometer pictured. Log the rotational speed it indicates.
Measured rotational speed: 5600 rpm
